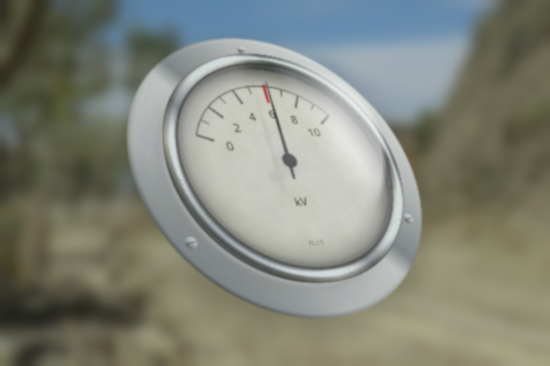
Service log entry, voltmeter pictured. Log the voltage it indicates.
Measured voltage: 6 kV
